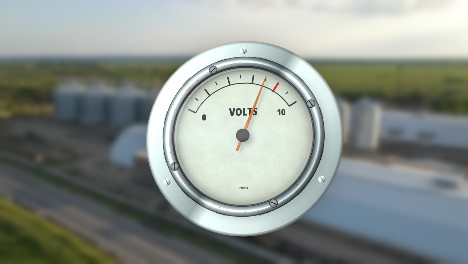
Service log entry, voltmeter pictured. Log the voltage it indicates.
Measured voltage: 7 V
